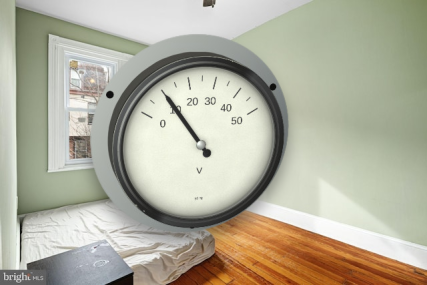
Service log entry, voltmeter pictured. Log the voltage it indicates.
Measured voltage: 10 V
